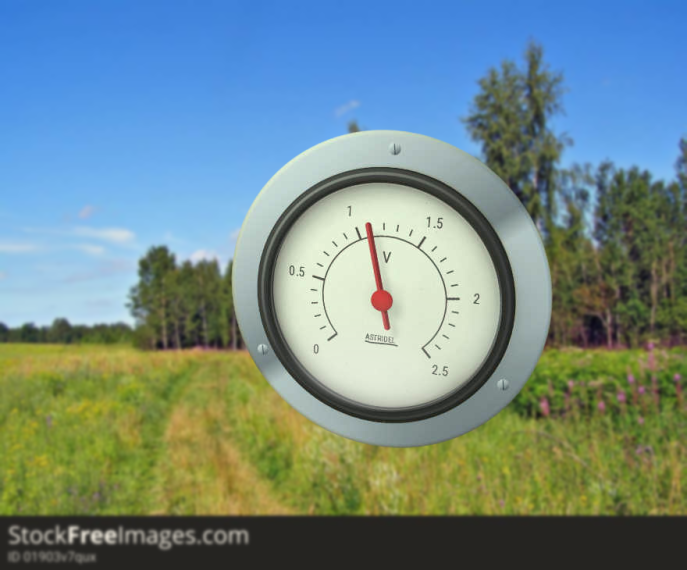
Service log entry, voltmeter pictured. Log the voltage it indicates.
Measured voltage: 1.1 V
